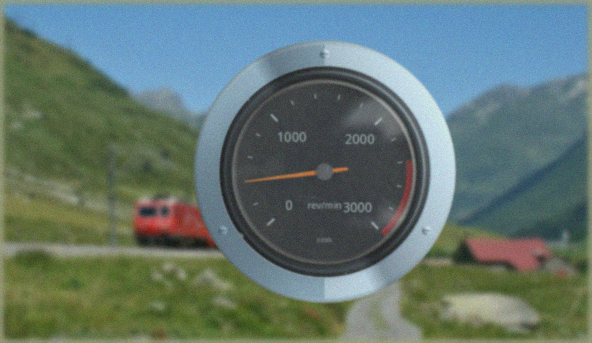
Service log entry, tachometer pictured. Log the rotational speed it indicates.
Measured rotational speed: 400 rpm
